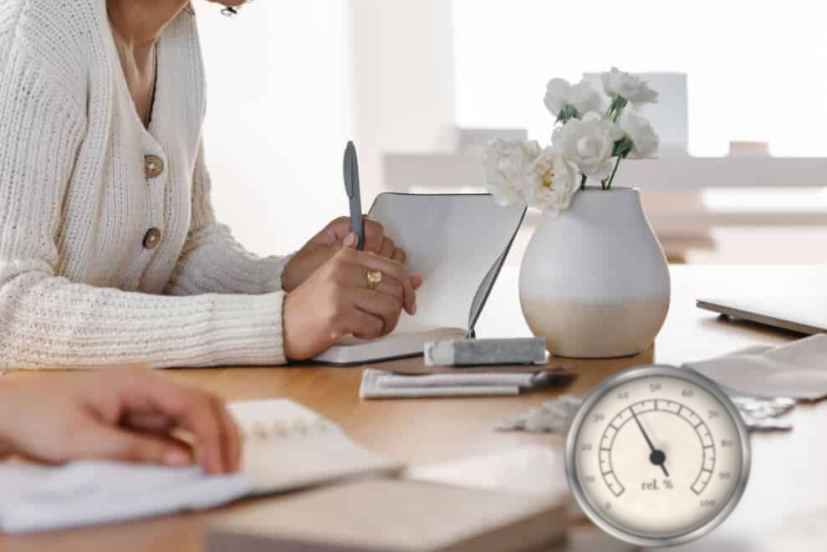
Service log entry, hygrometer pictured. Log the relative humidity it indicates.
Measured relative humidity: 40 %
